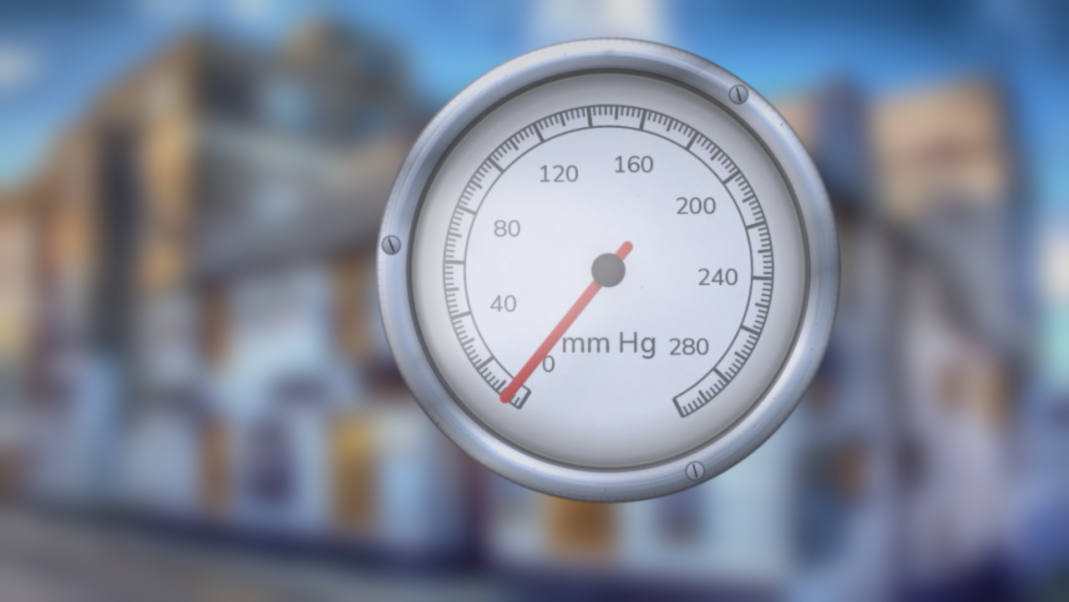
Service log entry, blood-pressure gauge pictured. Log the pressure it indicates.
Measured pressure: 6 mmHg
